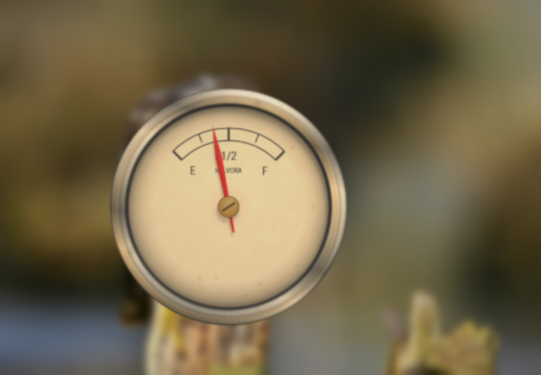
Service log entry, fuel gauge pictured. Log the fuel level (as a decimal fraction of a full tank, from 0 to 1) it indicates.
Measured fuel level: 0.375
